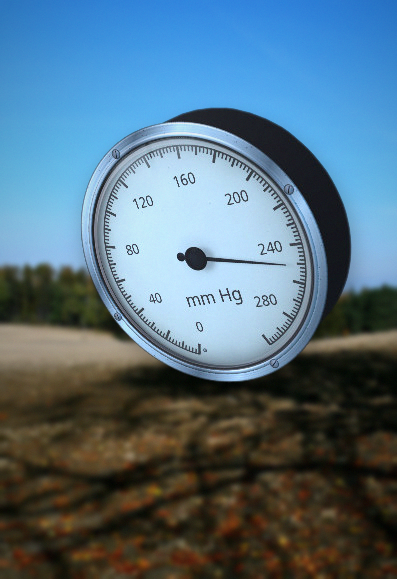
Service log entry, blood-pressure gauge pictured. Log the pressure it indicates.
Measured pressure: 250 mmHg
